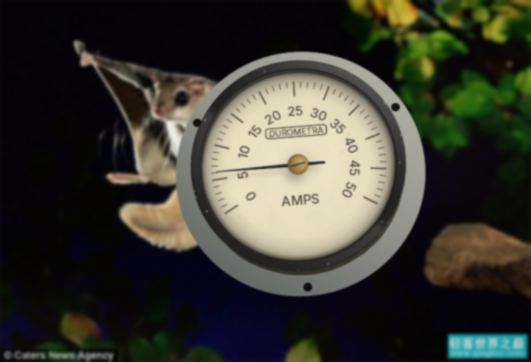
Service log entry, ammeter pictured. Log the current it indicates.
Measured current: 6 A
